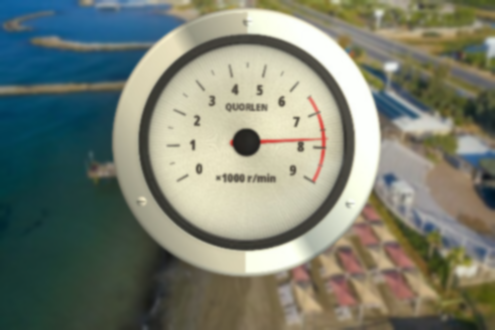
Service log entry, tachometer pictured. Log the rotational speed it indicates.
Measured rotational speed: 7750 rpm
